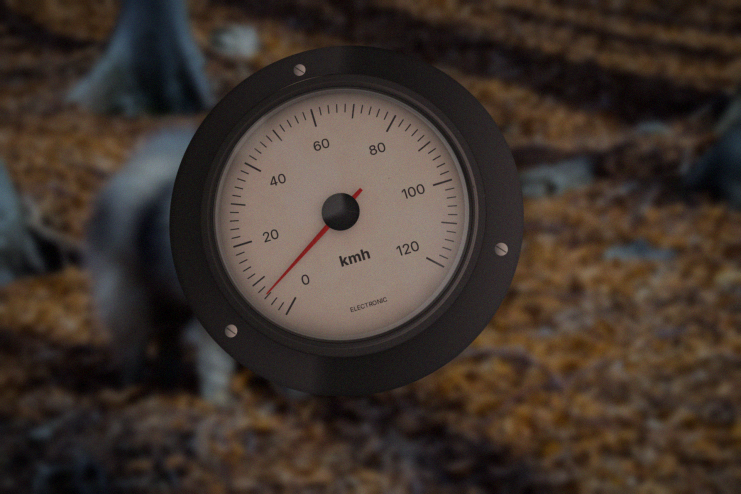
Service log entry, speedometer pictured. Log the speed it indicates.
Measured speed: 6 km/h
